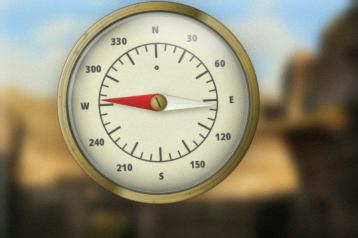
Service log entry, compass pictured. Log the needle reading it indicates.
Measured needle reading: 275 °
